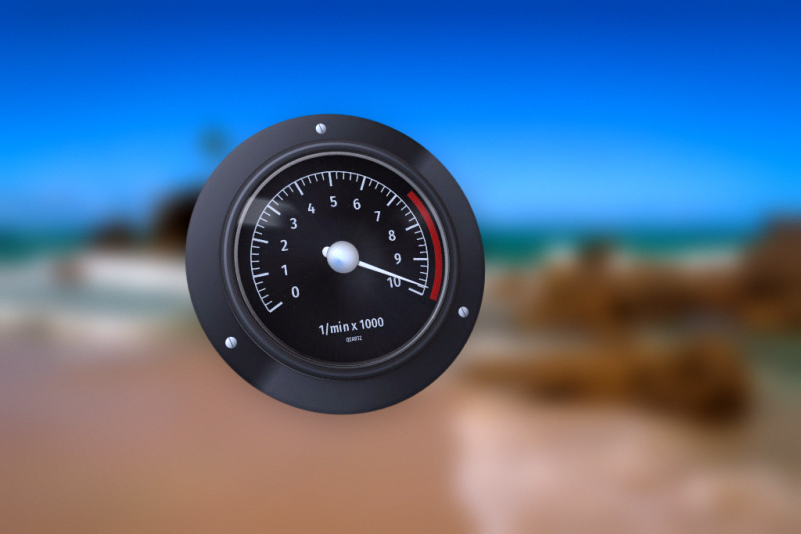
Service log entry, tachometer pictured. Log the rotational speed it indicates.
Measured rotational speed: 9800 rpm
